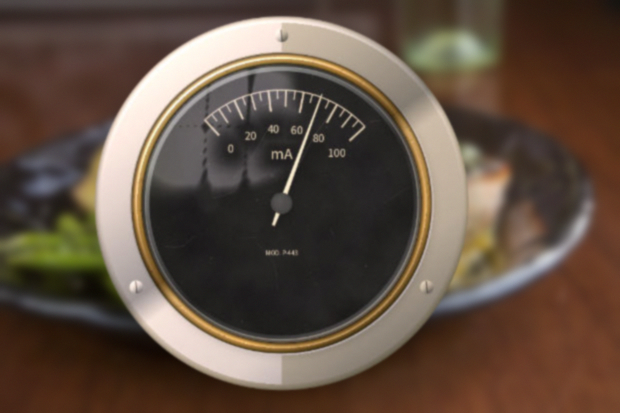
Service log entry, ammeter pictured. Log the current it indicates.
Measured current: 70 mA
